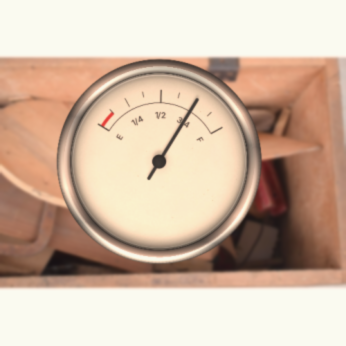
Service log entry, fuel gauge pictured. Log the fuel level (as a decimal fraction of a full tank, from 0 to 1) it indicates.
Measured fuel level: 0.75
